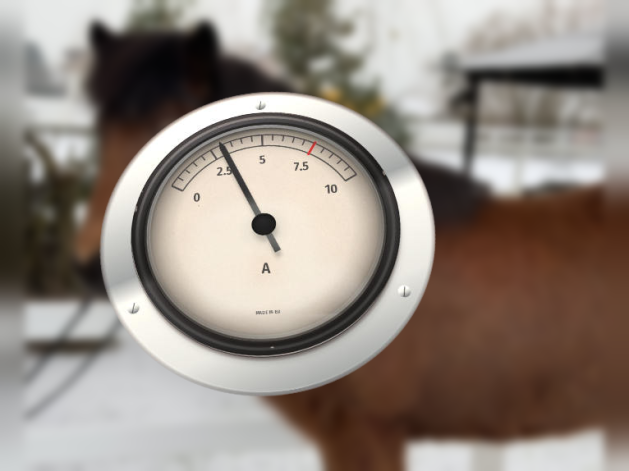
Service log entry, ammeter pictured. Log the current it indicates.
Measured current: 3 A
